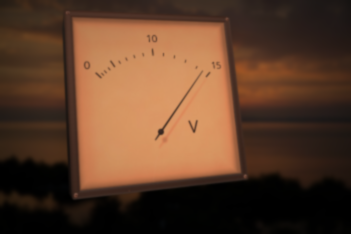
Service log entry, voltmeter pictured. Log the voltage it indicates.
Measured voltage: 14.5 V
